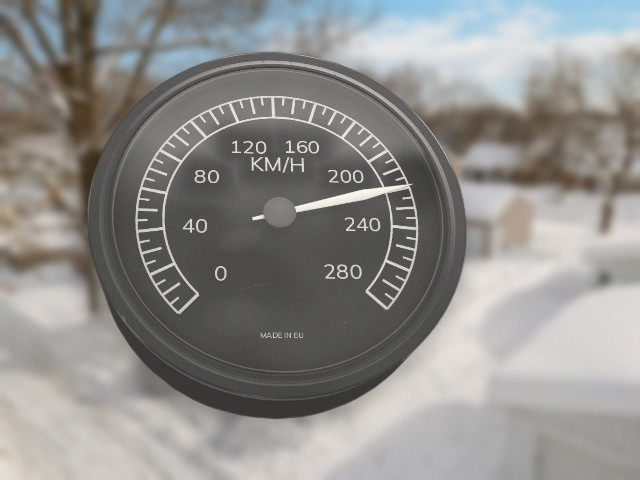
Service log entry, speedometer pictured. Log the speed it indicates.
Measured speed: 220 km/h
